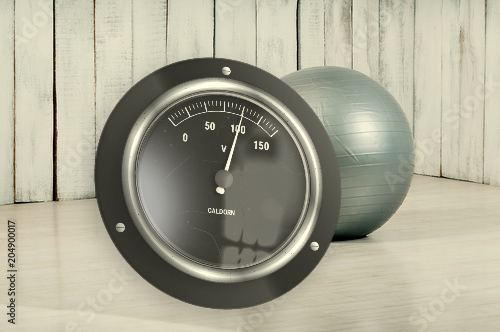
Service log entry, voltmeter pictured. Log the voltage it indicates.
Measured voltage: 100 V
